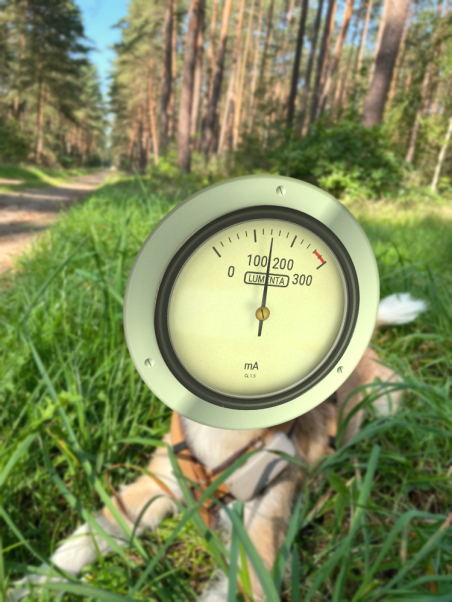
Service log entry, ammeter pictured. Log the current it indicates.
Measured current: 140 mA
